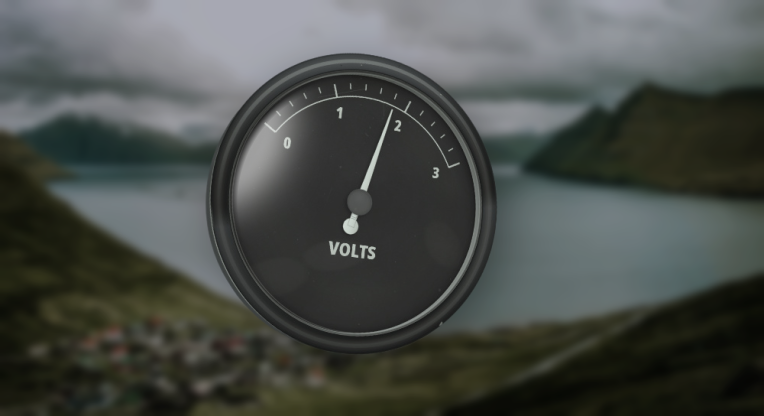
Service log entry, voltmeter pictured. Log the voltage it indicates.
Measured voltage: 1.8 V
